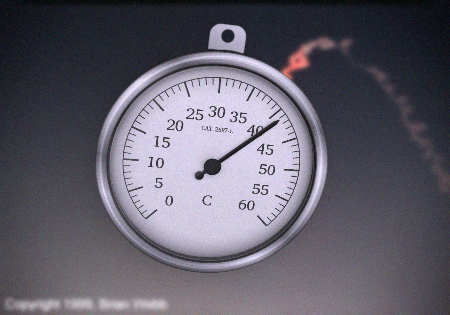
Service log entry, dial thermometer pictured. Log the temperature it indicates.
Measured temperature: 41 °C
